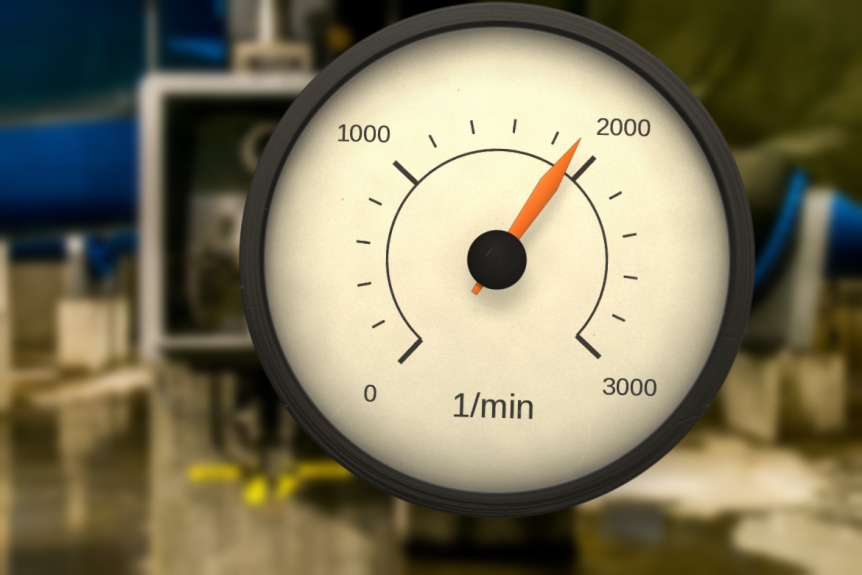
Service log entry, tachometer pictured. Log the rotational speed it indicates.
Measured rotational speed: 1900 rpm
